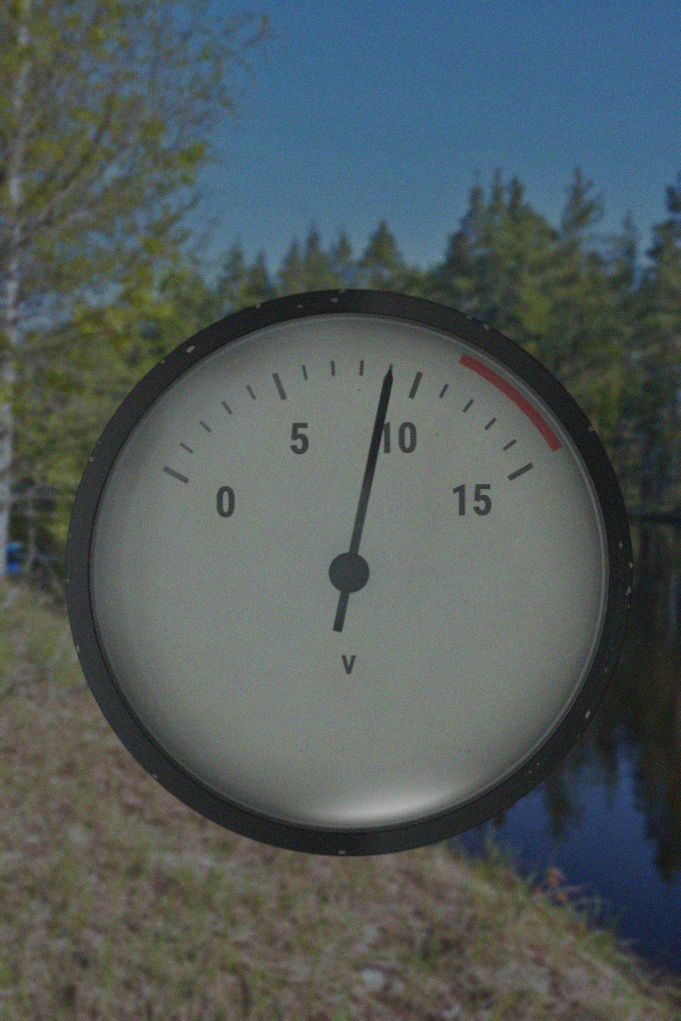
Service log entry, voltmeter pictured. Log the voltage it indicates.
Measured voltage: 9 V
